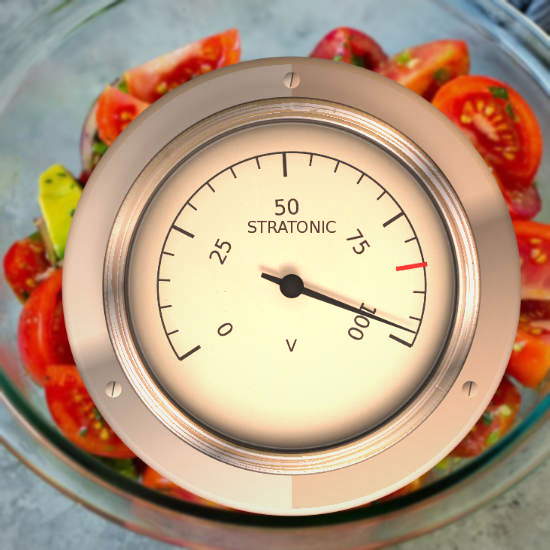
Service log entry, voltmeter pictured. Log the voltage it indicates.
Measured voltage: 97.5 V
